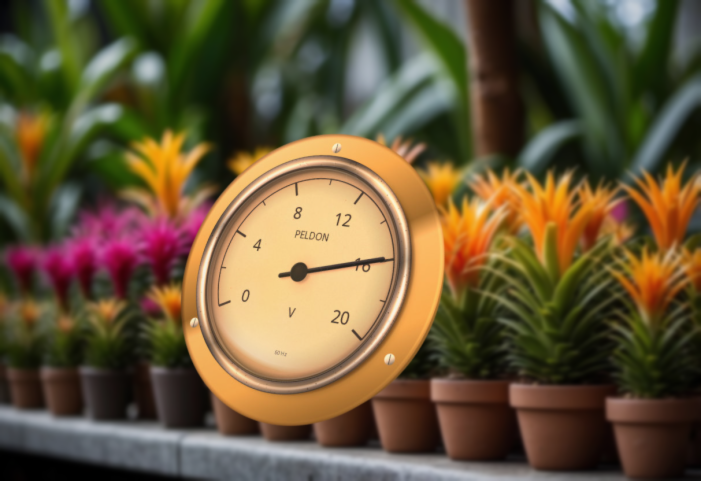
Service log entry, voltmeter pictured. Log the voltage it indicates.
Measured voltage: 16 V
